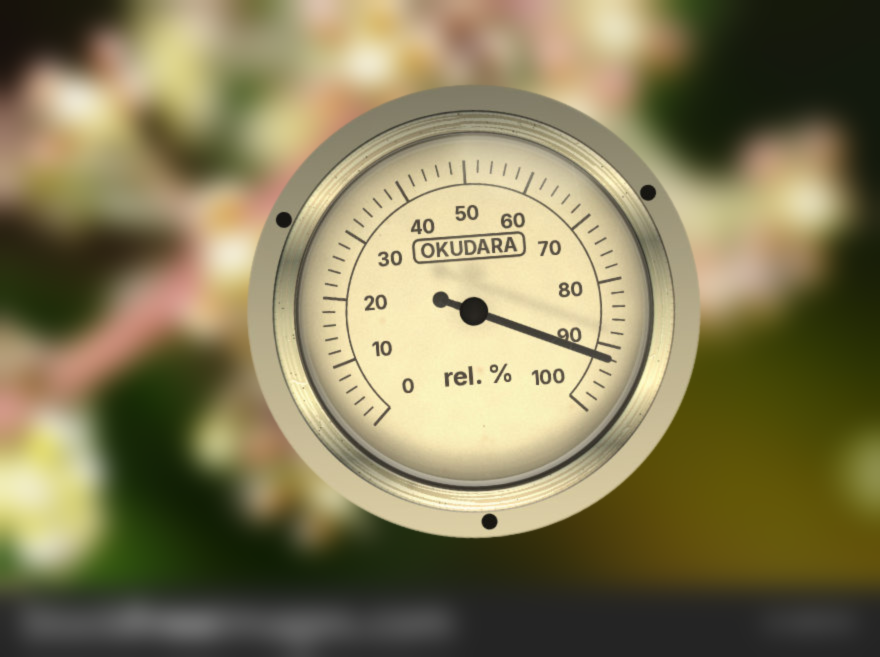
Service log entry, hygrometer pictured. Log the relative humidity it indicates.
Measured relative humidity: 92 %
